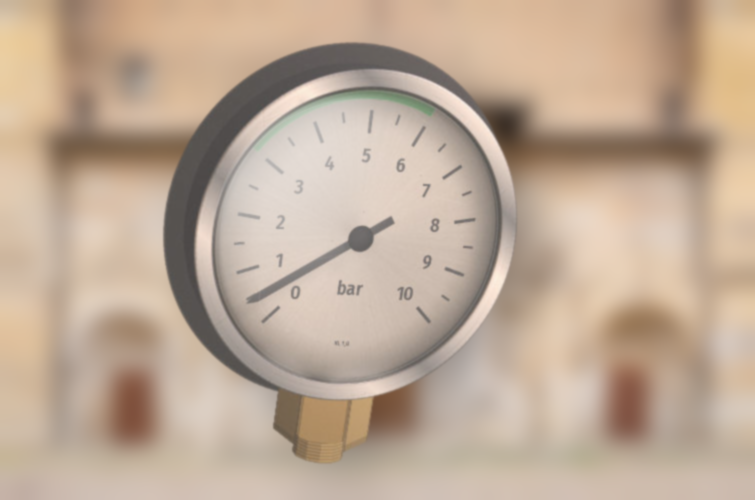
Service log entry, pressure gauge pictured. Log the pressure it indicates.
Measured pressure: 0.5 bar
